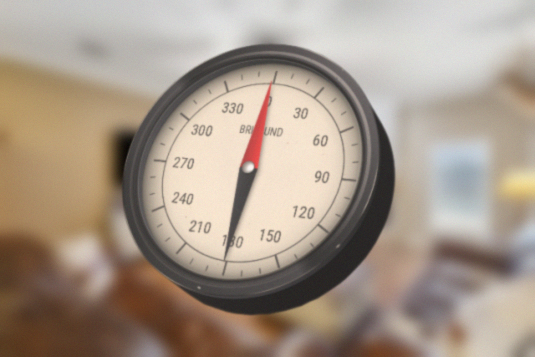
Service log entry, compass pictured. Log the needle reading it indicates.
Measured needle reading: 0 °
